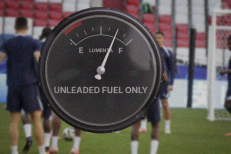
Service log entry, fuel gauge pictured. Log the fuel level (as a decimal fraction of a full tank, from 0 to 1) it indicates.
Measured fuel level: 0.75
